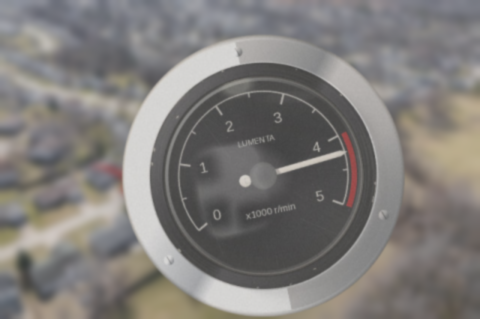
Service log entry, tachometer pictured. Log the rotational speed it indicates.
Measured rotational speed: 4250 rpm
